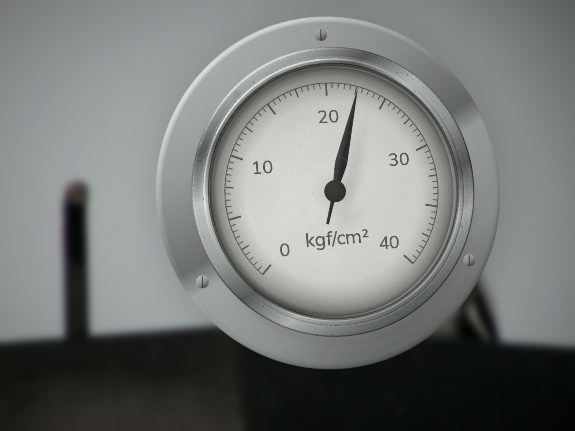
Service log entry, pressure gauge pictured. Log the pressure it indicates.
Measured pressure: 22.5 kg/cm²
